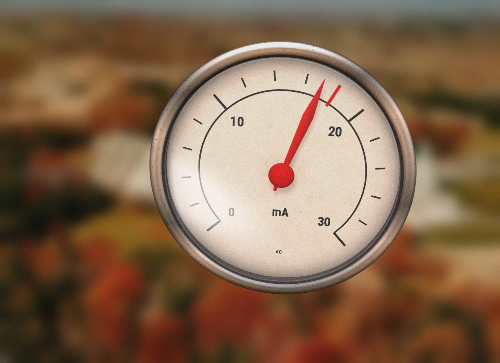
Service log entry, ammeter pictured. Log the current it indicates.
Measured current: 17 mA
